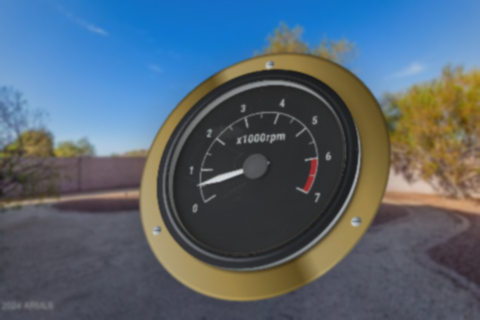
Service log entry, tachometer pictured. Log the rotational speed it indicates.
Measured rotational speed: 500 rpm
